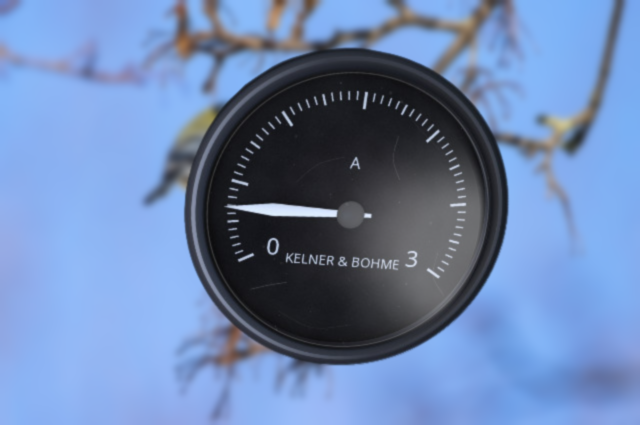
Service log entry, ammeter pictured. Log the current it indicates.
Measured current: 0.35 A
